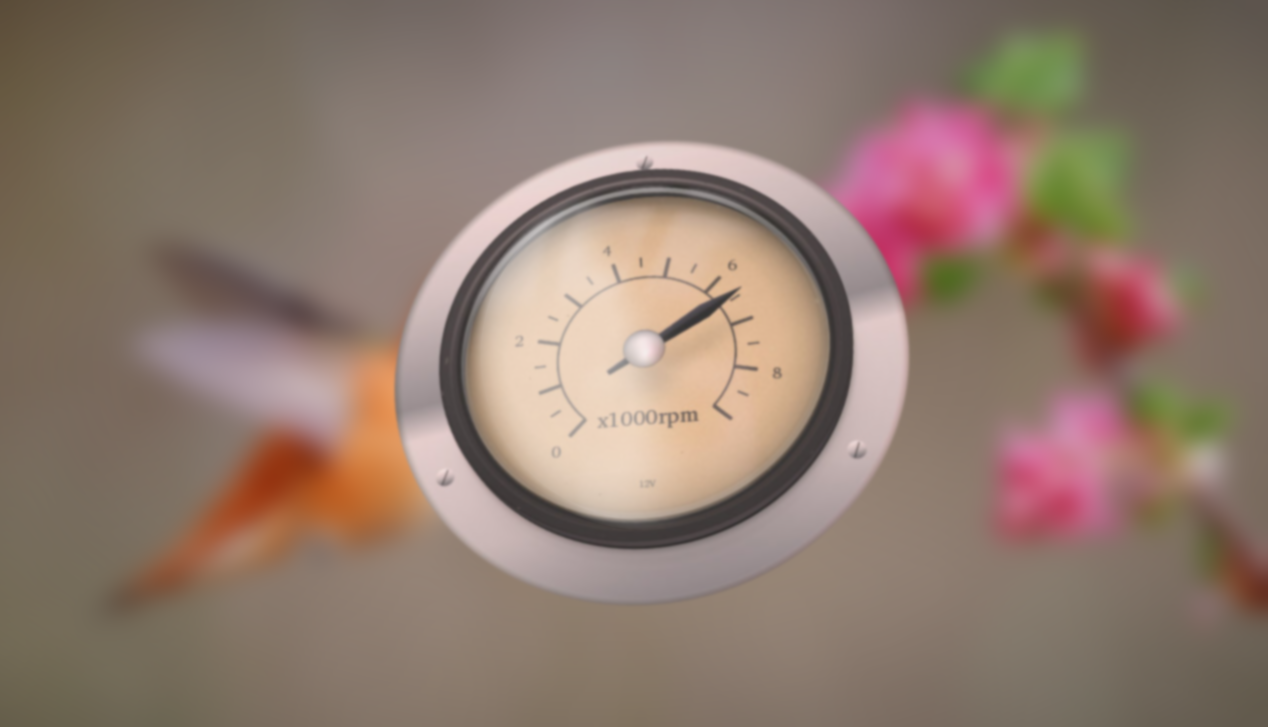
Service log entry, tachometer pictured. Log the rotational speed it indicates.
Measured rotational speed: 6500 rpm
